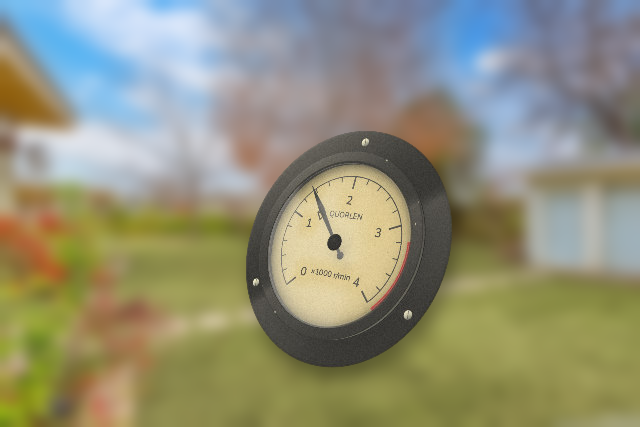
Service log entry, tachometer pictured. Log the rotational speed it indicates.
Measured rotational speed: 1400 rpm
